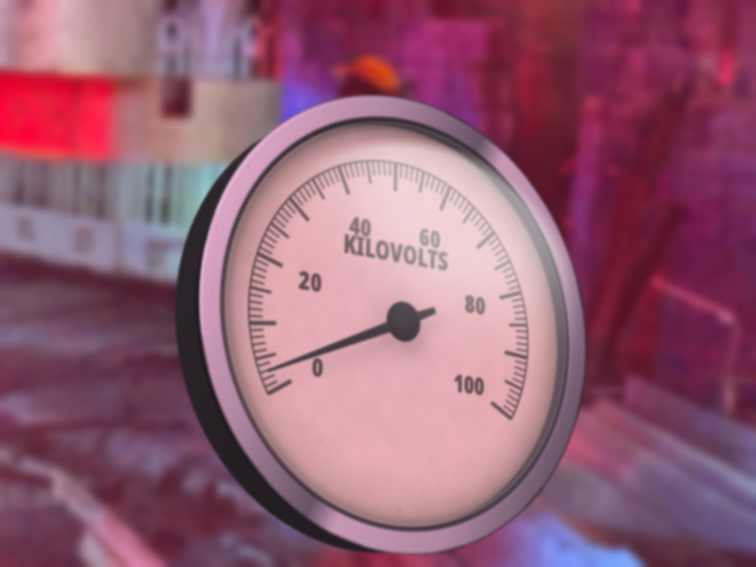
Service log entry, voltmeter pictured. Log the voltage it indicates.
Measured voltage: 3 kV
